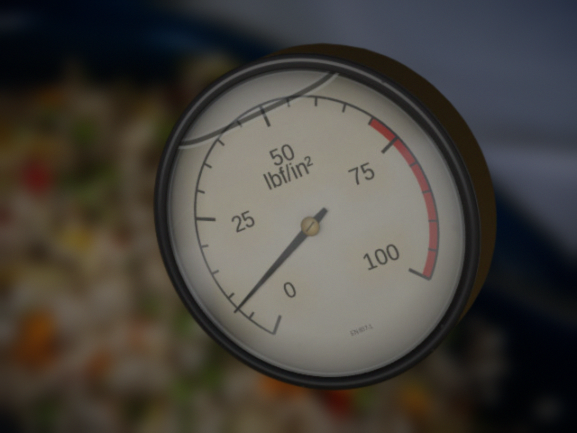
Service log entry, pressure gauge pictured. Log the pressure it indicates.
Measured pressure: 7.5 psi
